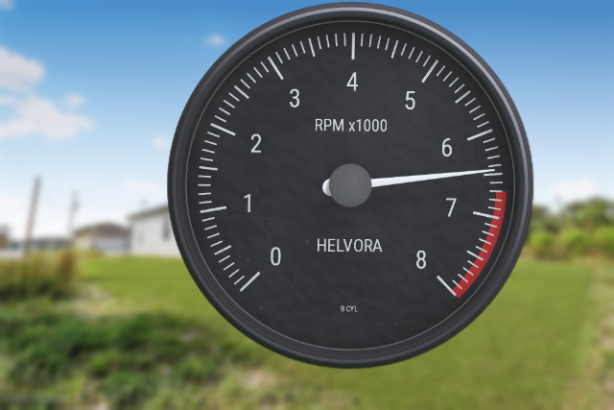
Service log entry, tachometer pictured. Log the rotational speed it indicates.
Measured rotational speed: 6450 rpm
